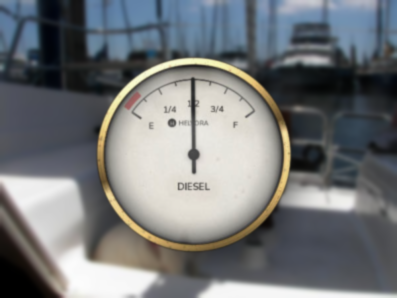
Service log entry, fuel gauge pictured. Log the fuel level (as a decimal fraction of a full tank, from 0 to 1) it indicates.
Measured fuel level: 0.5
